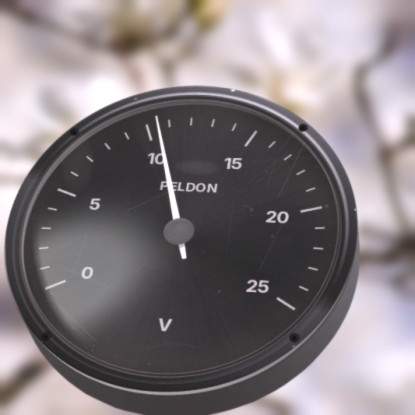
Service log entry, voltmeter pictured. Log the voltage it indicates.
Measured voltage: 10.5 V
